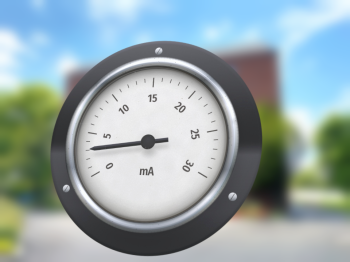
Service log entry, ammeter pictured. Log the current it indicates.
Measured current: 3 mA
